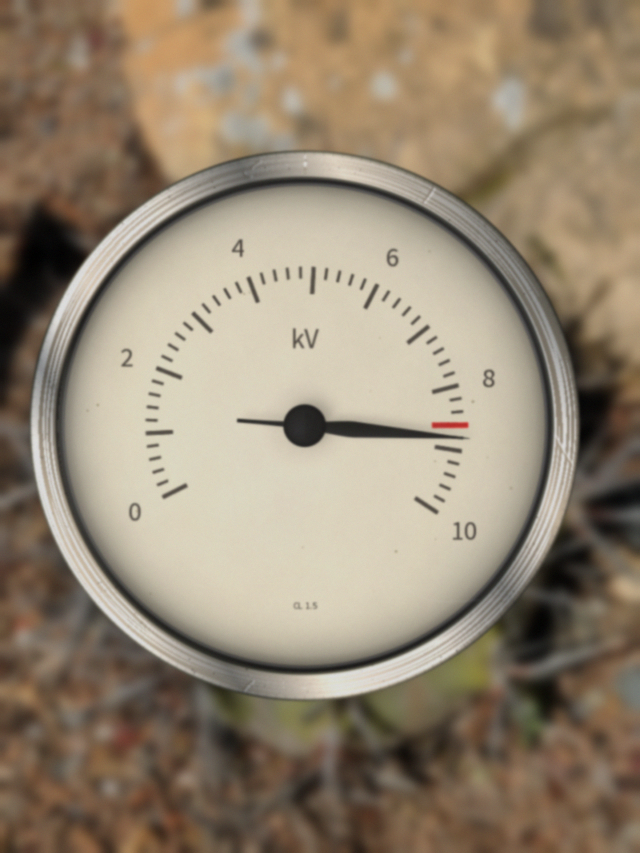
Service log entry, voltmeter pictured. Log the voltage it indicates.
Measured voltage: 8.8 kV
